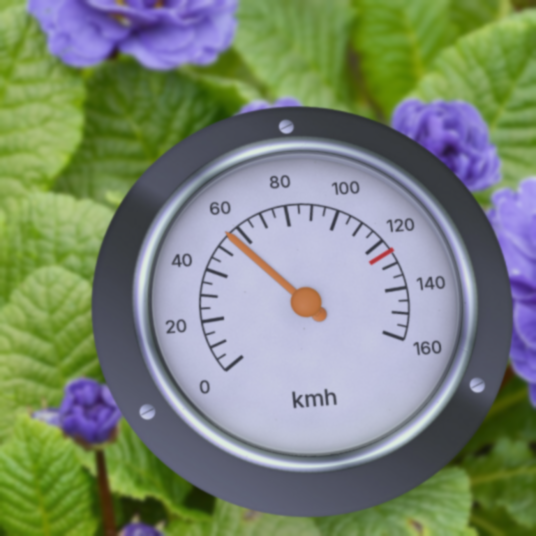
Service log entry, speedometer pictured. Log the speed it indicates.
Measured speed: 55 km/h
